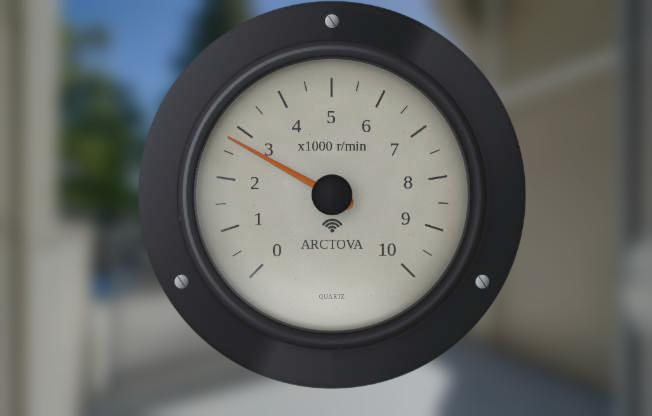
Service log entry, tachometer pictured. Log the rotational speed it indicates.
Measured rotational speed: 2750 rpm
